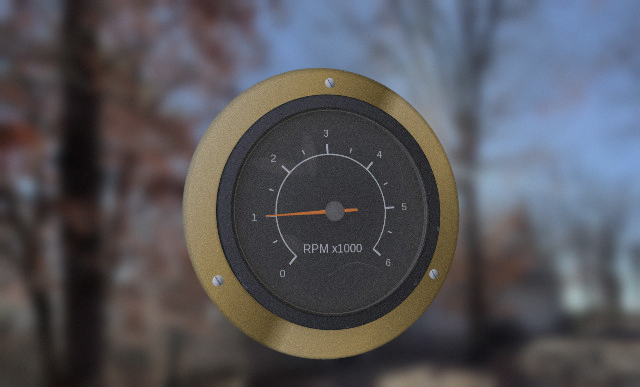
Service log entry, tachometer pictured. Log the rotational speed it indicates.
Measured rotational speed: 1000 rpm
